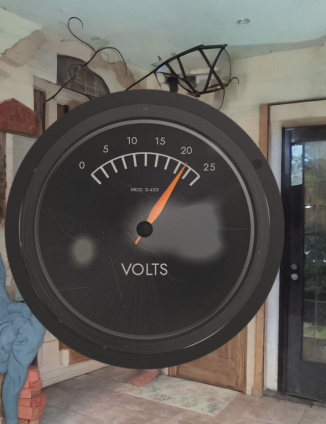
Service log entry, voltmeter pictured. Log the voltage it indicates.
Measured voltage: 21.25 V
